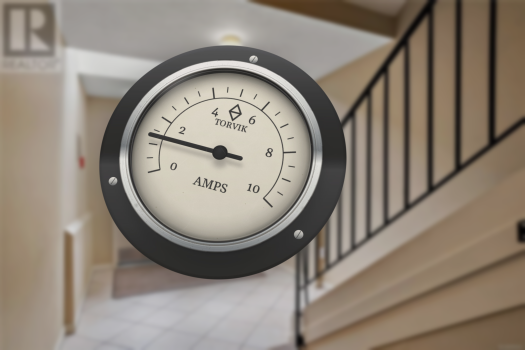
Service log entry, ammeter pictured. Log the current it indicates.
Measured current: 1.25 A
